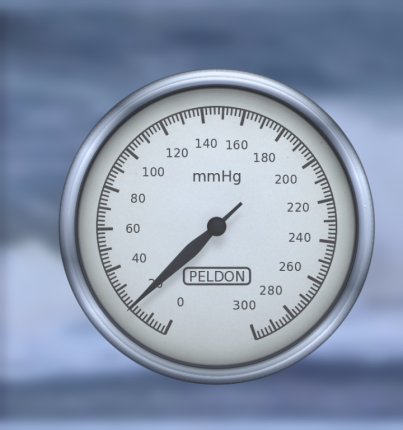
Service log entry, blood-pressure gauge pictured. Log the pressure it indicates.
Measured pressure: 20 mmHg
